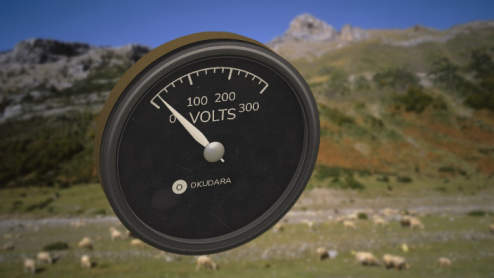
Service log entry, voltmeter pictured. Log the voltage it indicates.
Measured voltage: 20 V
